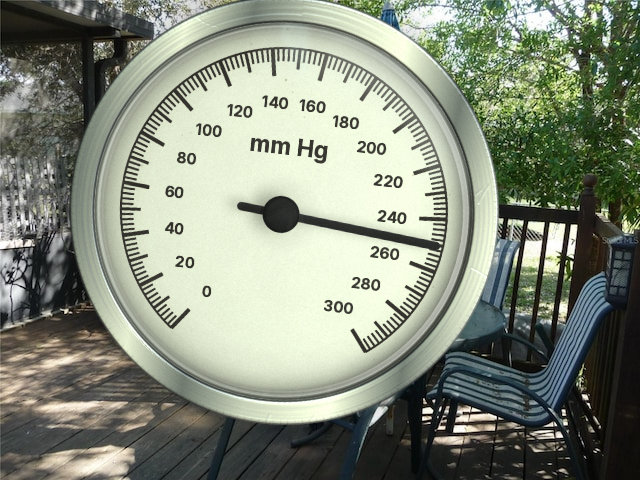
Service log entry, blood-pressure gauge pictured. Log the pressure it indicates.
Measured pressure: 250 mmHg
